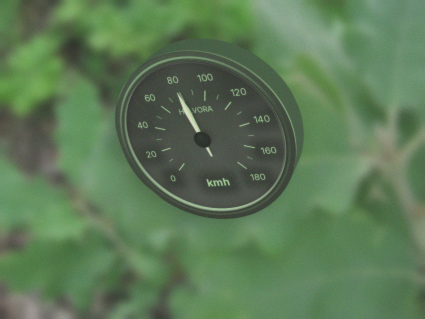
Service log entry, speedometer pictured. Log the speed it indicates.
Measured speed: 80 km/h
